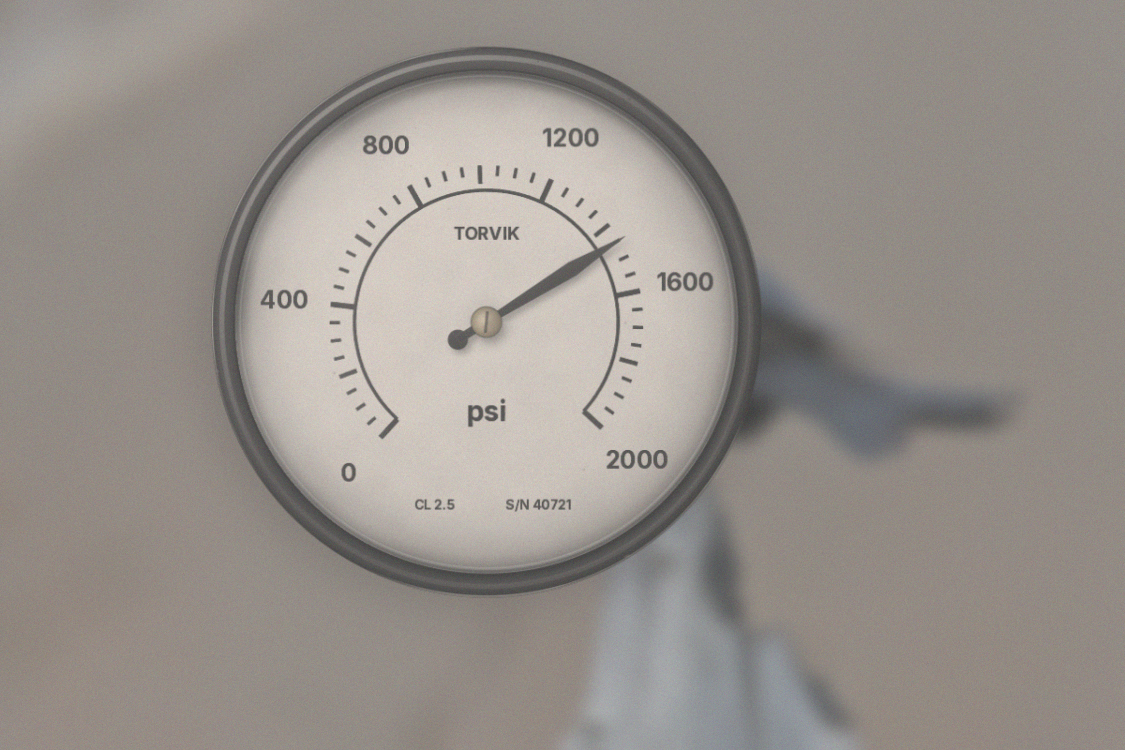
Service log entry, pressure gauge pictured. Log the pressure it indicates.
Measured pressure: 1450 psi
